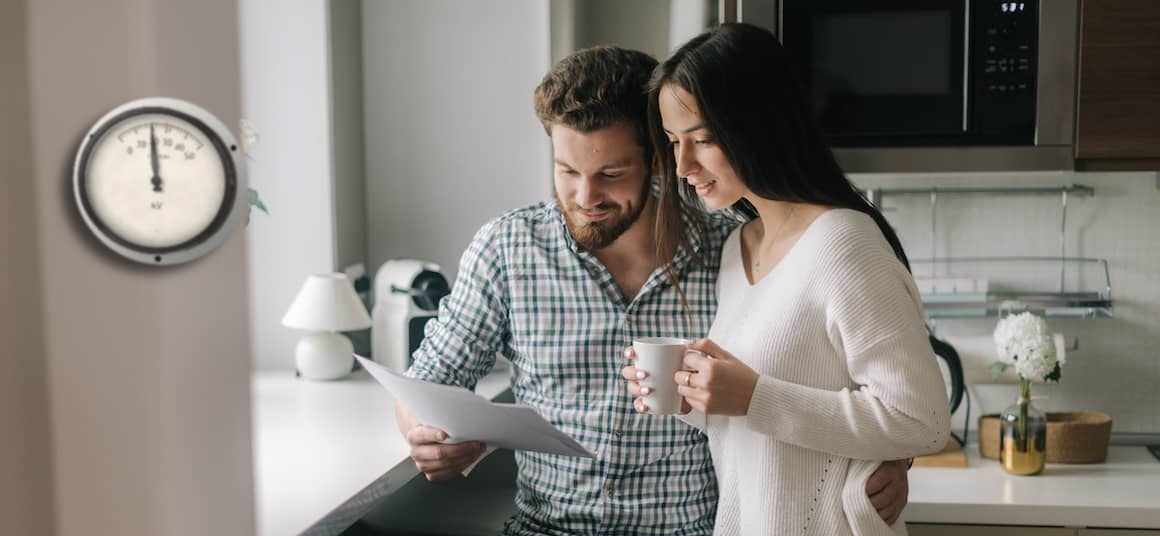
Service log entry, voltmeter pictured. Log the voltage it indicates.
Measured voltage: 20 kV
